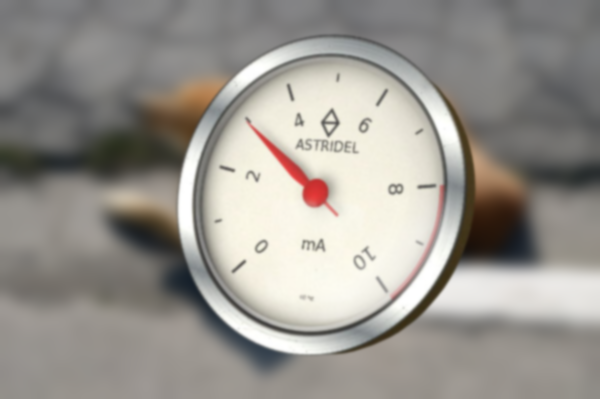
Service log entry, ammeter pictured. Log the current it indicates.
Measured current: 3 mA
